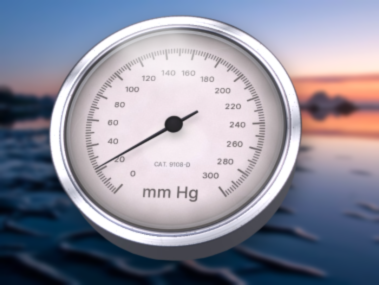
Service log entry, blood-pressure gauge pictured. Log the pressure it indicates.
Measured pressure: 20 mmHg
